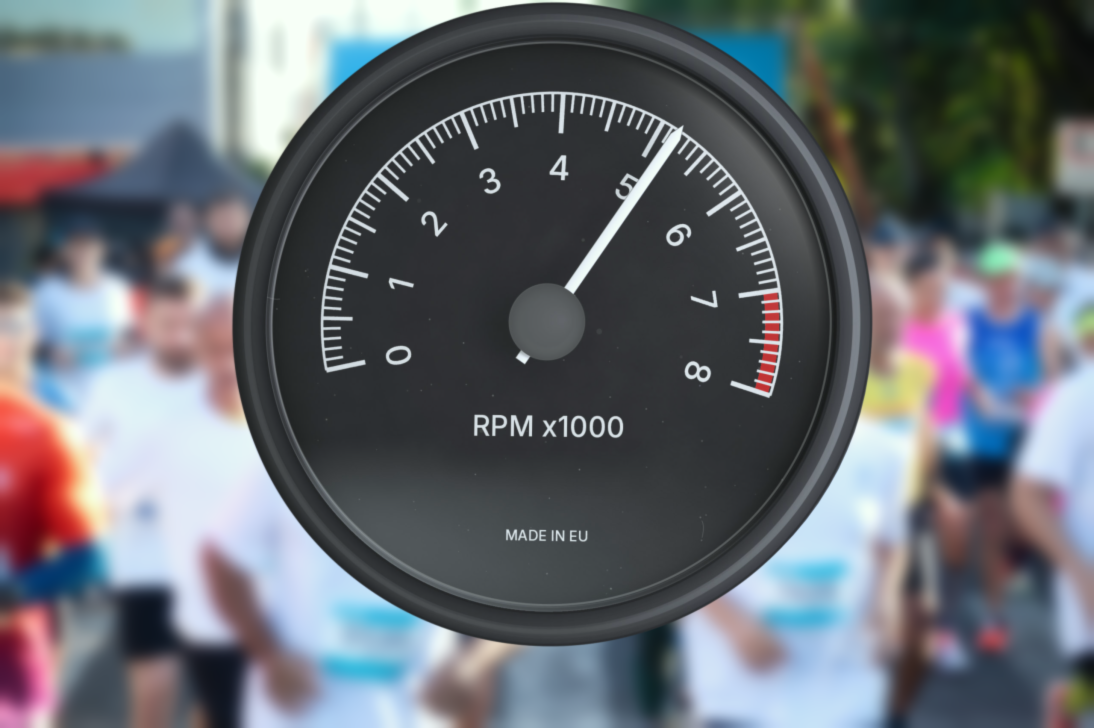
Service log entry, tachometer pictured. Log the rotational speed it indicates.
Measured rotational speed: 5200 rpm
